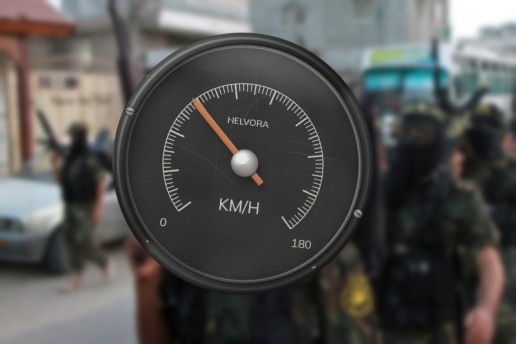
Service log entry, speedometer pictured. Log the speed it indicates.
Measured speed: 58 km/h
